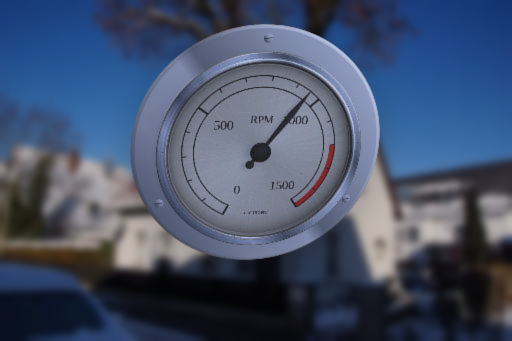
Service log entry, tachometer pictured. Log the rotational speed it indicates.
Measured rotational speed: 950 rpm
